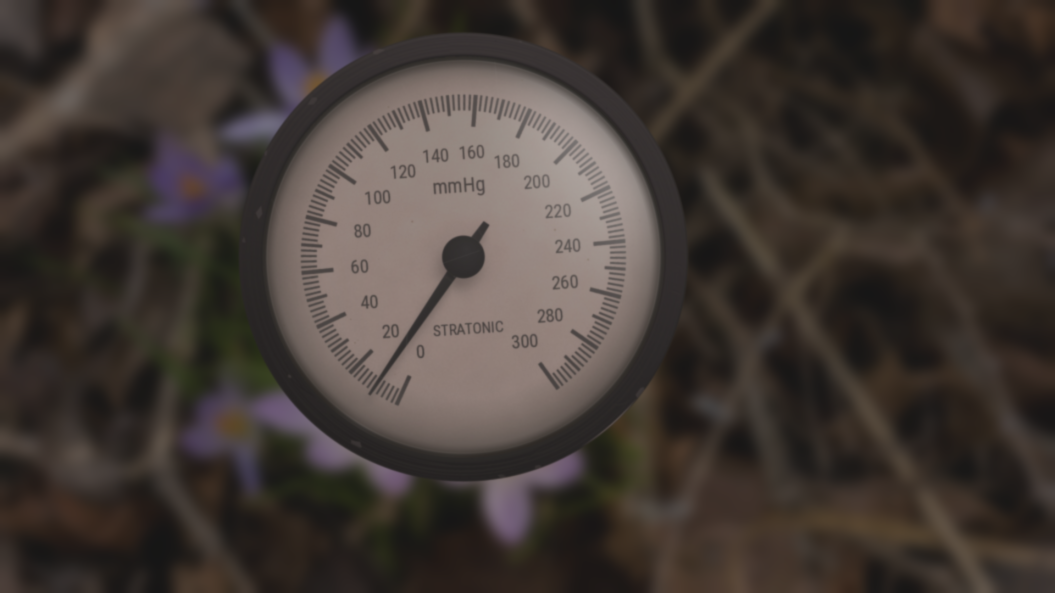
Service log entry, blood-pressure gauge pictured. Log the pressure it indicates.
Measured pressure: 10 mmHg
